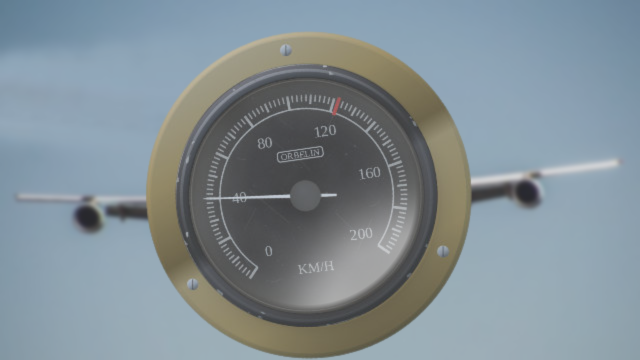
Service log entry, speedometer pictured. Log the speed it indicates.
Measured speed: 40 km/h
